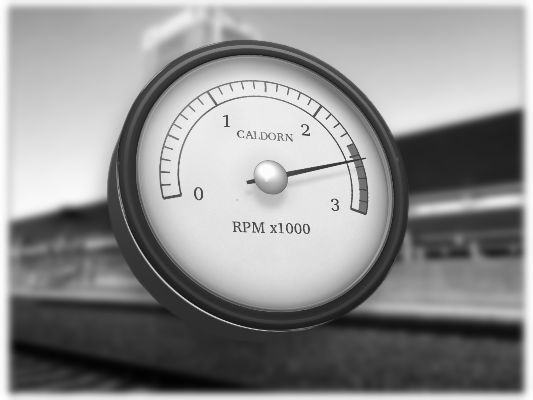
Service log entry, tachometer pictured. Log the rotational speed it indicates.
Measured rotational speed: 2550 rpm
